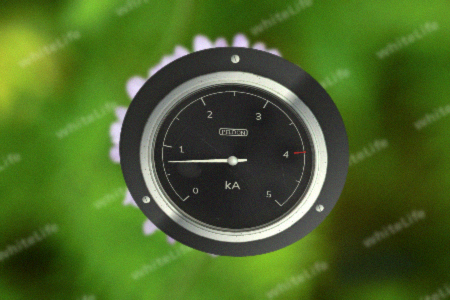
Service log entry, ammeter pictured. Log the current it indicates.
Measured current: 0.75 kA
